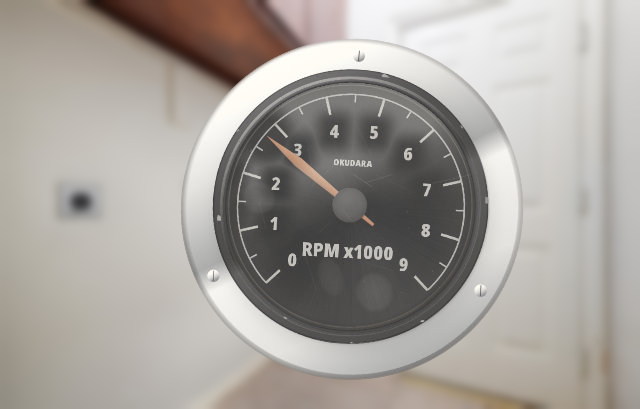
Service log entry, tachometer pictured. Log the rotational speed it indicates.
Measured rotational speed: 2750 rpm
